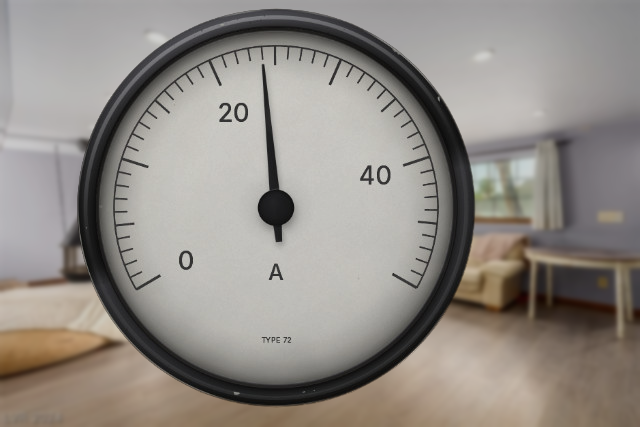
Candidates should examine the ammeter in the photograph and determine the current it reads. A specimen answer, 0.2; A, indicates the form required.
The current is 24; A
